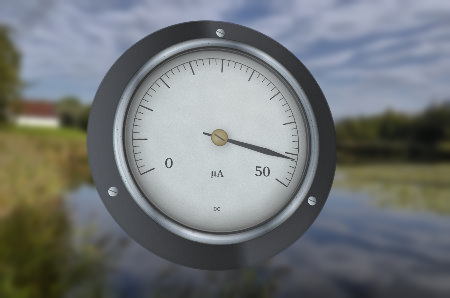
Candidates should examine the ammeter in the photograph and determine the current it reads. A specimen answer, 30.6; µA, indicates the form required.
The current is 46; µA
